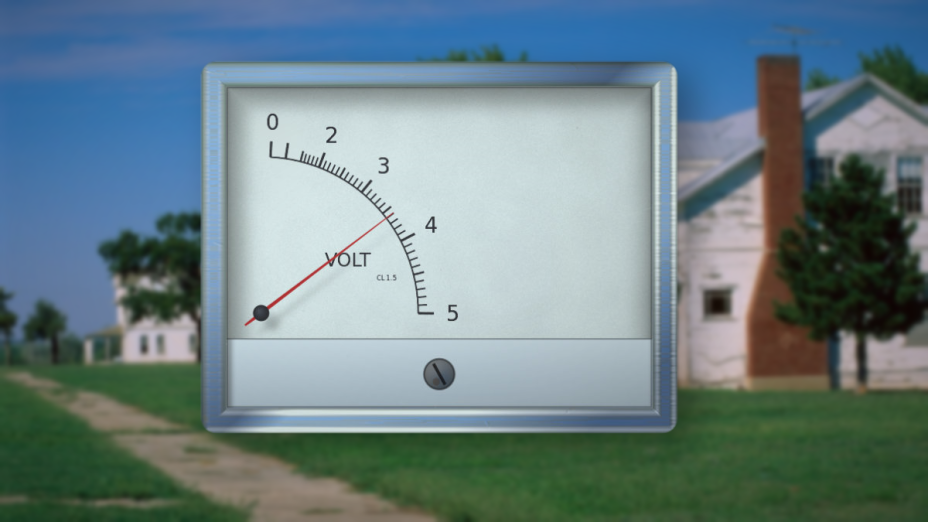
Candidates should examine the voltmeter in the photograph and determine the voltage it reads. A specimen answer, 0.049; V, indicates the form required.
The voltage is 3.6; V
